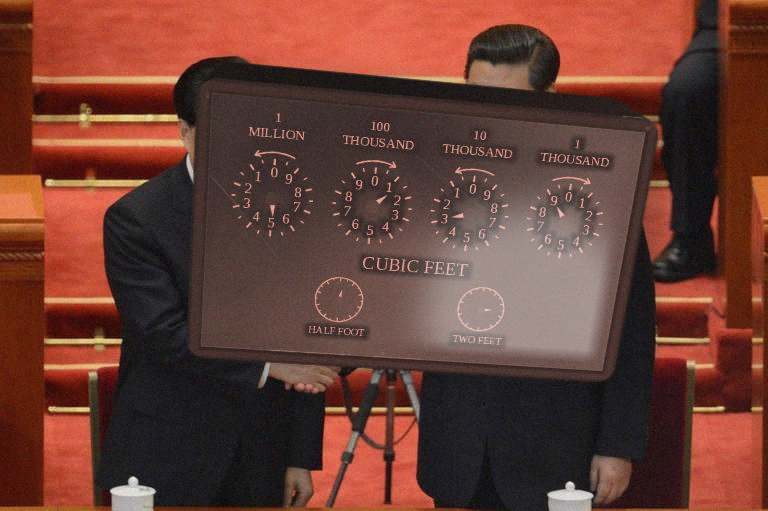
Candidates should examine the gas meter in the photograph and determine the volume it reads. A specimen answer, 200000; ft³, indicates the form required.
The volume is 512900; ft³
